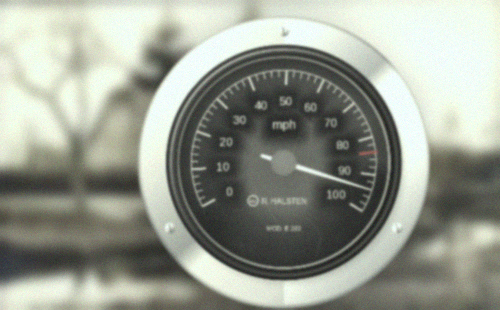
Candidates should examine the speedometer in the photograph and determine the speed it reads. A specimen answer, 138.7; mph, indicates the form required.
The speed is 94; mph
